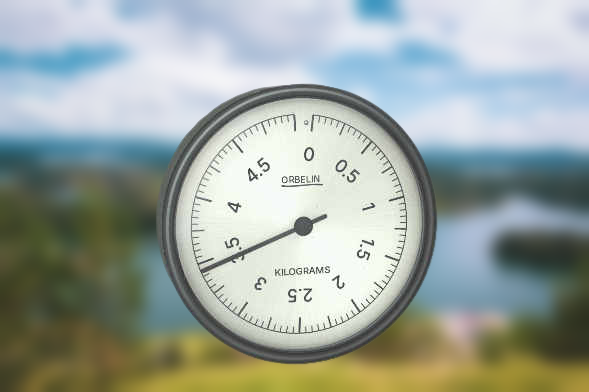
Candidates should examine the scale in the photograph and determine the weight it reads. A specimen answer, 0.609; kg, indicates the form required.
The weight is 3.45; kg
